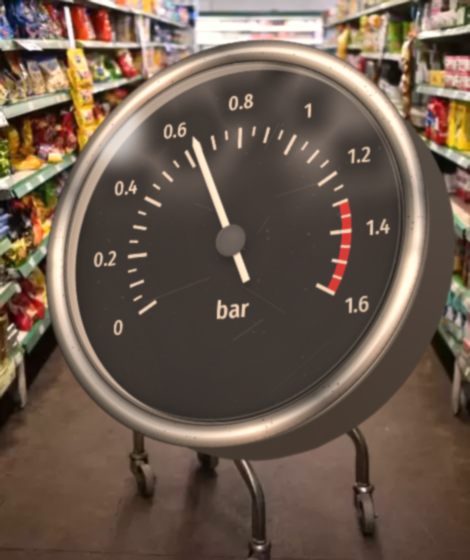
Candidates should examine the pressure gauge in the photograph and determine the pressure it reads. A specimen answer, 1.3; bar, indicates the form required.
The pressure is 0.65; bar
